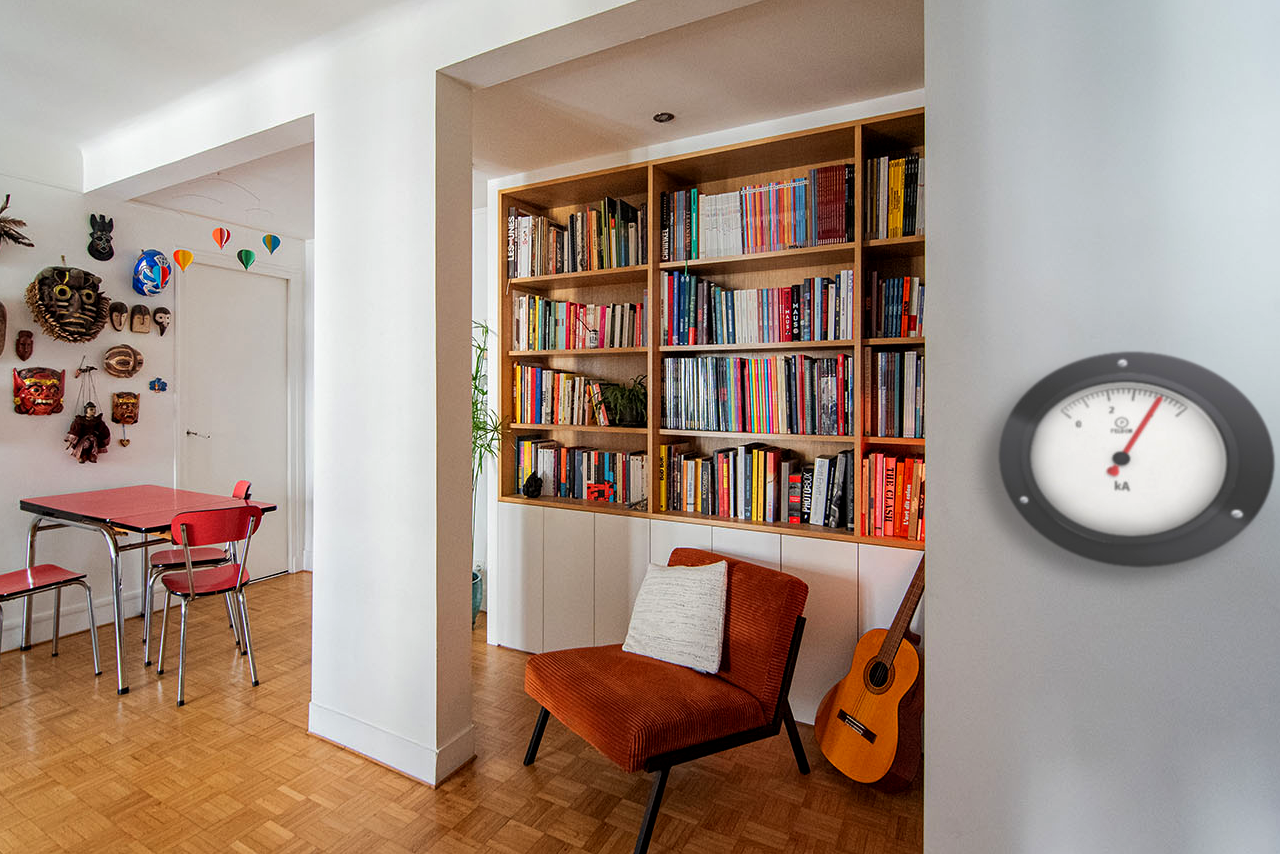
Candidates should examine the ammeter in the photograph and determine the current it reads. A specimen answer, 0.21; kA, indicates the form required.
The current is 4; kA
